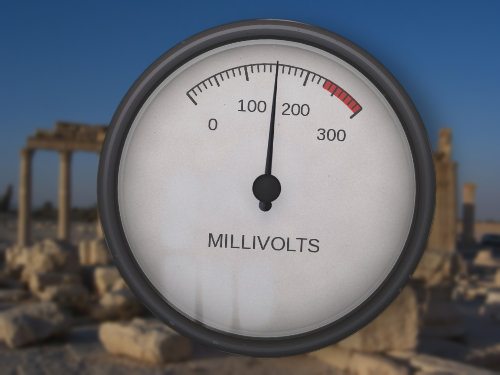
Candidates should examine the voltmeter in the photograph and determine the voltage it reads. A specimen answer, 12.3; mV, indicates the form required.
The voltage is 150; mV
